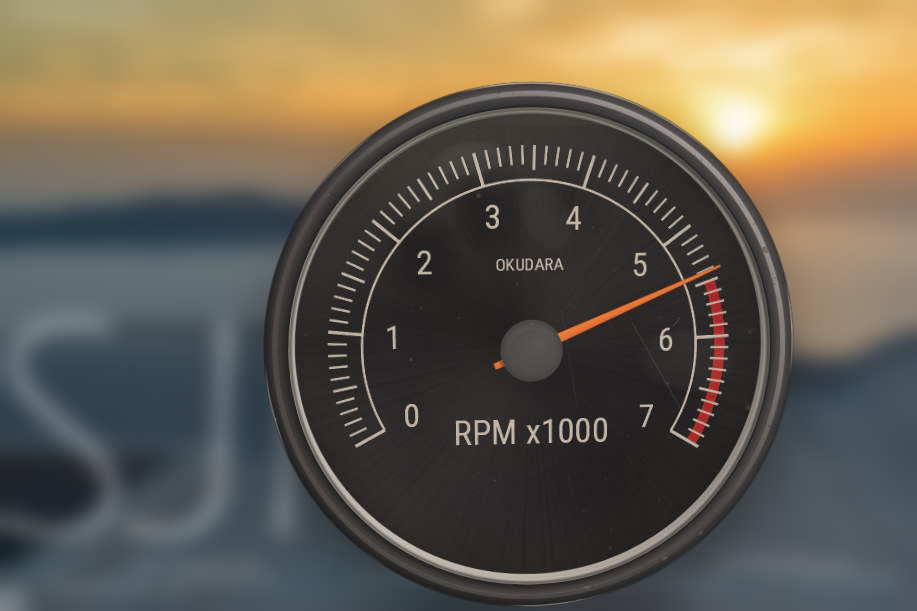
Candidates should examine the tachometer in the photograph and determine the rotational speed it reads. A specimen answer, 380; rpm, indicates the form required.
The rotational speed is 5400; rpm
